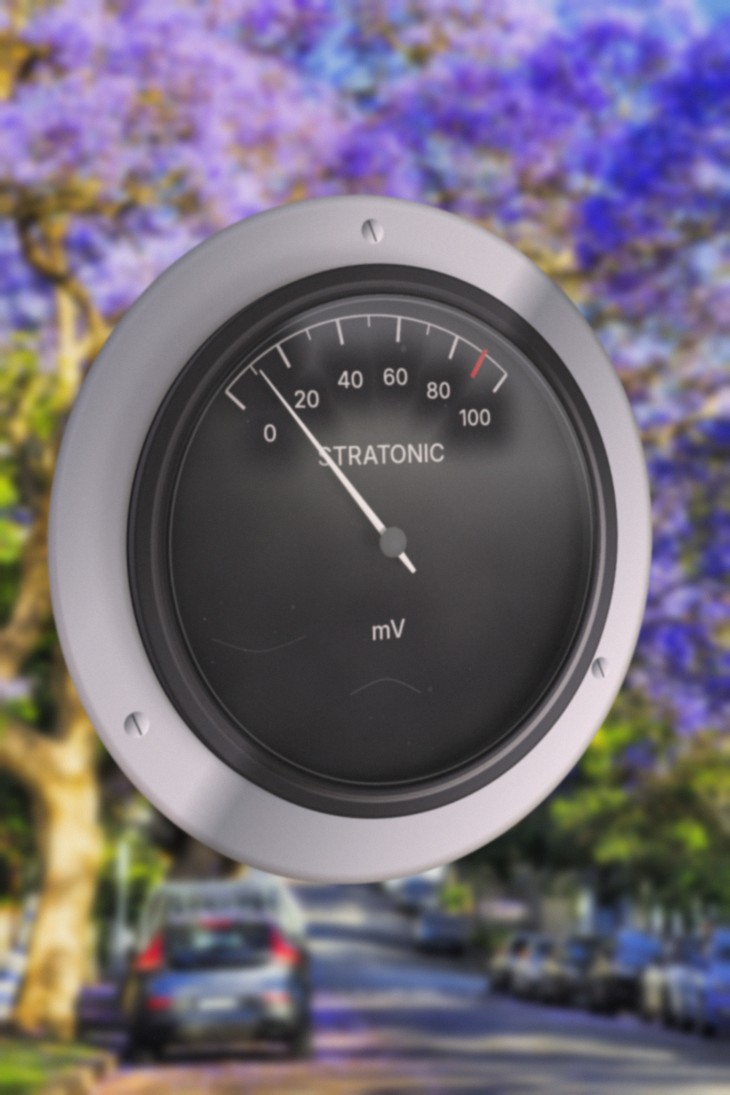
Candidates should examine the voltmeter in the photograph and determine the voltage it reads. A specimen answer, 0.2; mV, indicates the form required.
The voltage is 10; mV
